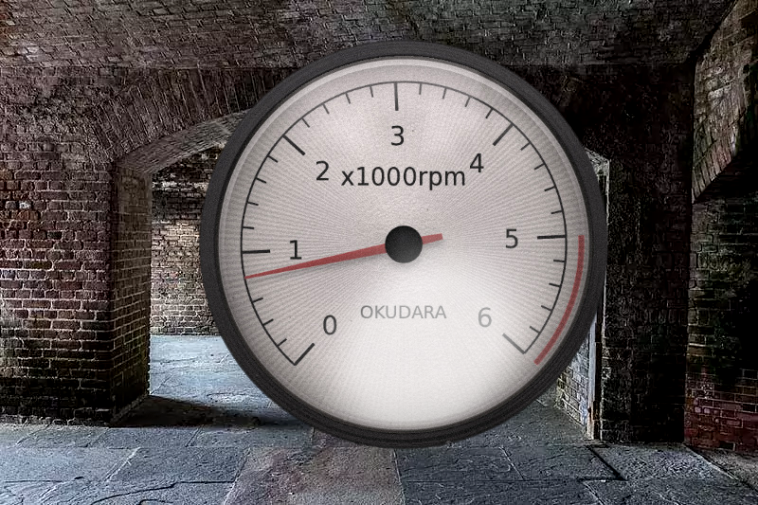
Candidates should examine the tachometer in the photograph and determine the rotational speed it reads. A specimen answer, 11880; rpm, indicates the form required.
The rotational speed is 800; rpm
